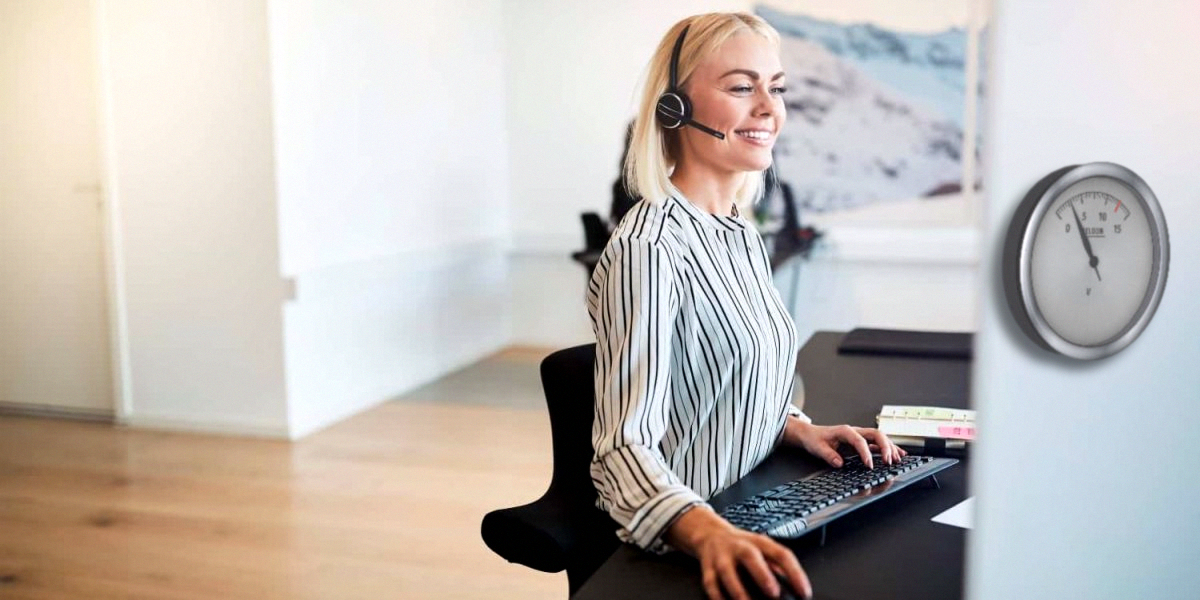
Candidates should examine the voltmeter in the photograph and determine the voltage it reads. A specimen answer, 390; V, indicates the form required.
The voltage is 2.5; V
